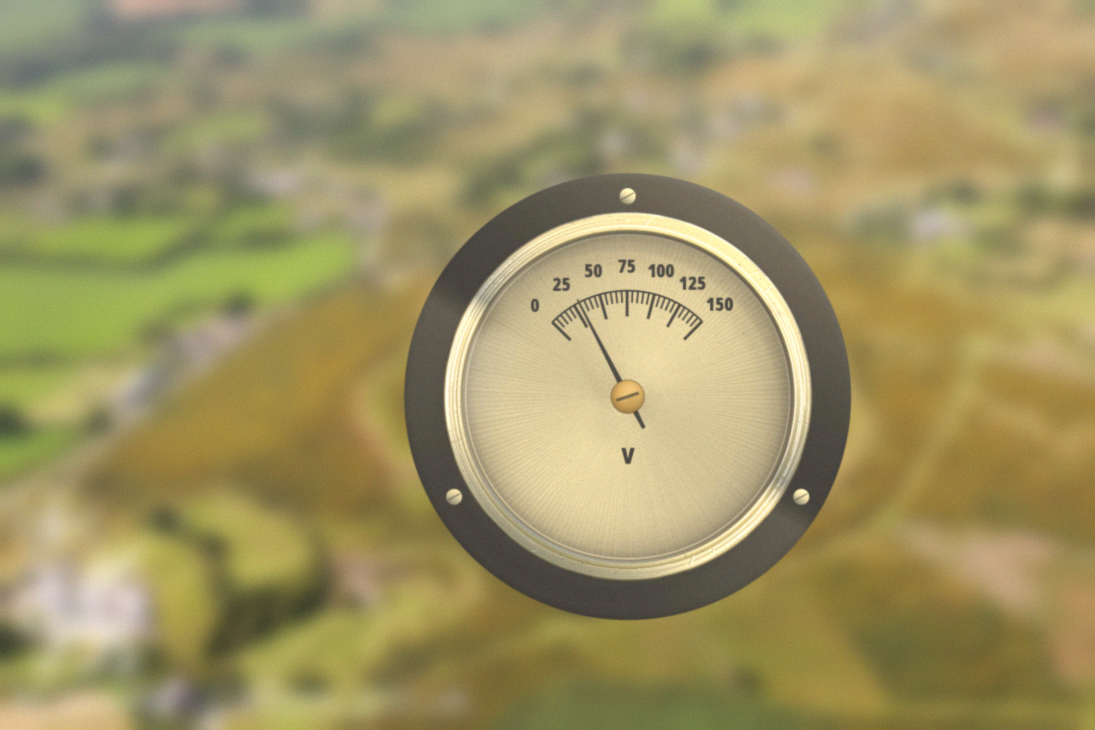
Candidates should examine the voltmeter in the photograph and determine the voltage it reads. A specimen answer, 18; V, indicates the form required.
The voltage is 30; V
